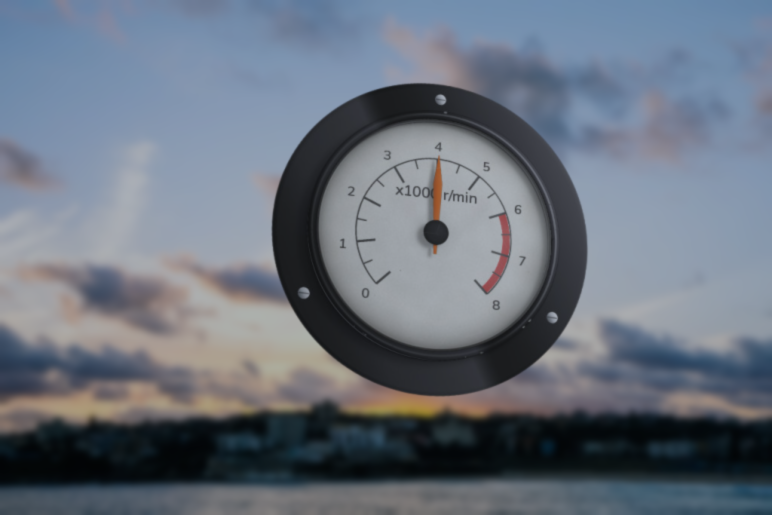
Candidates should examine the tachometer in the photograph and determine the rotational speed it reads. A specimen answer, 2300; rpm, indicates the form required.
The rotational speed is 4000; rpm
